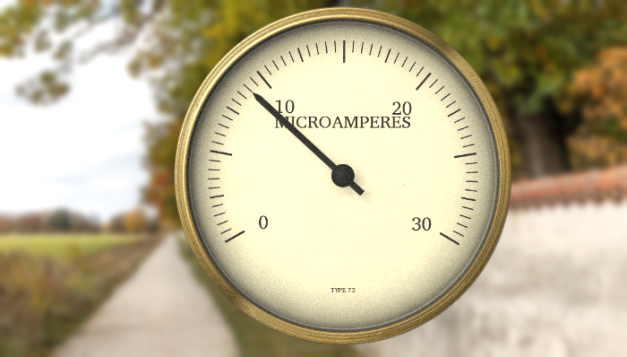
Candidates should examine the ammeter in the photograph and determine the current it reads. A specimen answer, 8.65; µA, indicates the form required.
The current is 9; µA
